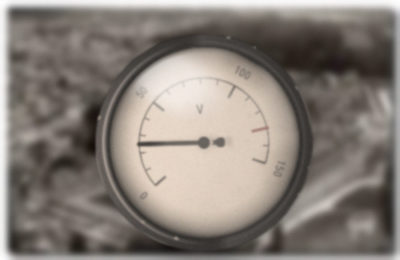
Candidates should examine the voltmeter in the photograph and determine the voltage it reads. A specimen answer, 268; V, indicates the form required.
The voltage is 25; V
